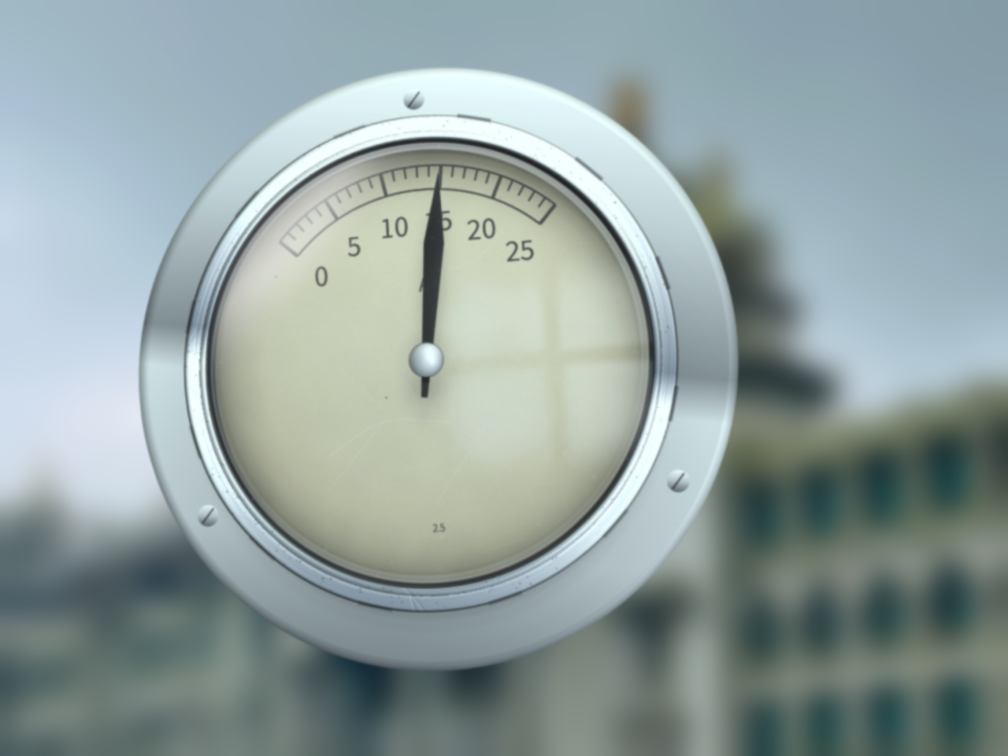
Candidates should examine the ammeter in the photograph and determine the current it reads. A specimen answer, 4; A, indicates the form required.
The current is 15; A
